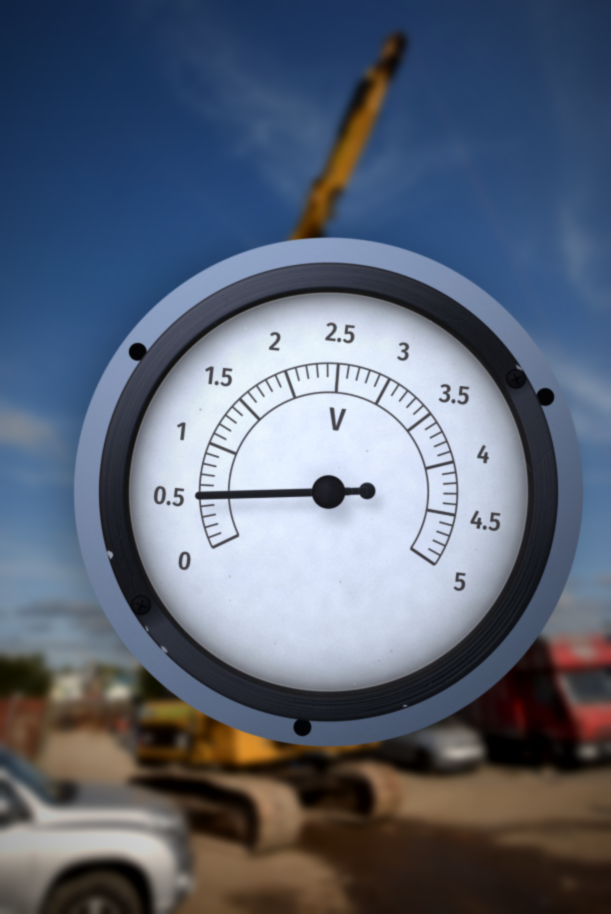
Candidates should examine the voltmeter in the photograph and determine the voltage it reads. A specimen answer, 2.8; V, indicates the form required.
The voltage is 0.5; V
